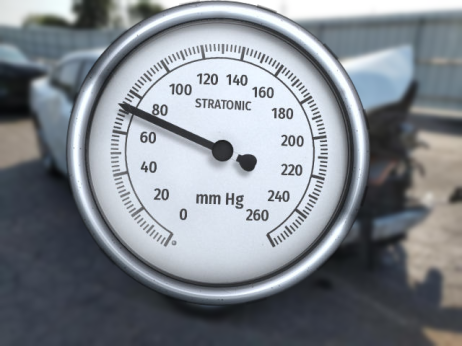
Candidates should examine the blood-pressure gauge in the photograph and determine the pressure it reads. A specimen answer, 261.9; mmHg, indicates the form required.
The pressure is 72; mmHg
